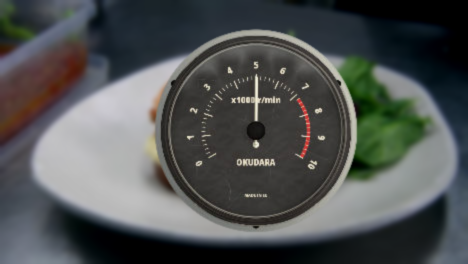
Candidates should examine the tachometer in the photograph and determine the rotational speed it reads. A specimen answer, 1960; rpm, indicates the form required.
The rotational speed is 5000; rpm
